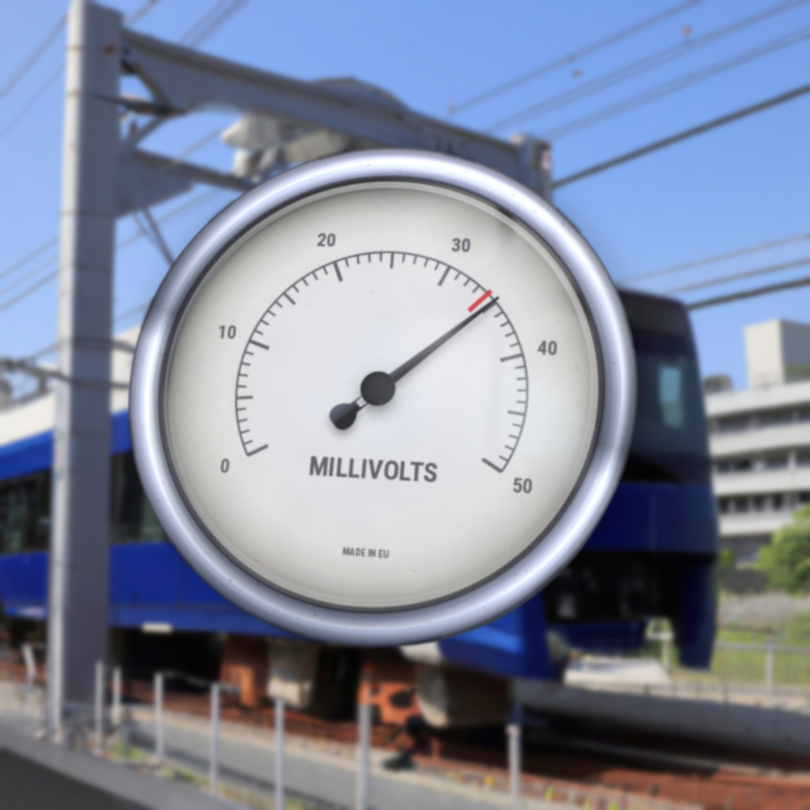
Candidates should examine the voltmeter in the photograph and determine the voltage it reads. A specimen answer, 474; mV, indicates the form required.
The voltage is 35; mV
